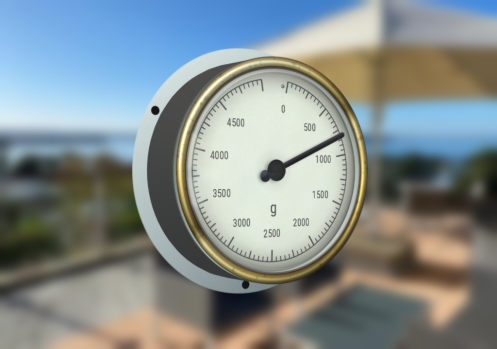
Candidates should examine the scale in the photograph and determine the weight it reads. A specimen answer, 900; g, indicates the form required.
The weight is 800; g
